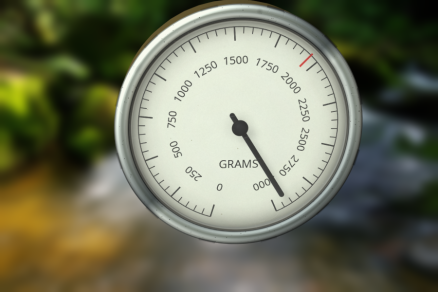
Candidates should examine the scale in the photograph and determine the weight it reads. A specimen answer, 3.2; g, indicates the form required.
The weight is 2925; g
